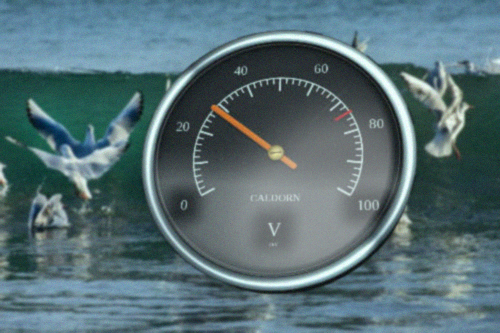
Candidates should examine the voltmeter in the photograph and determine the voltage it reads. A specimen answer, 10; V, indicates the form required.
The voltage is 28; V
